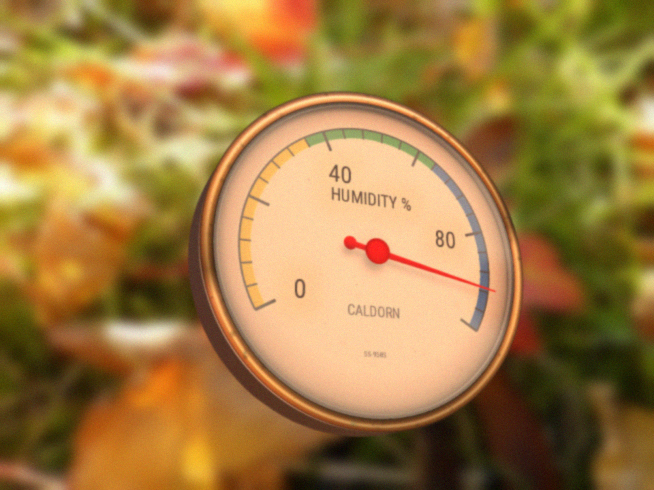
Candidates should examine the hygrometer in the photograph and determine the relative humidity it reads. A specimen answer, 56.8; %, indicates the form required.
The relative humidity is 92; %
